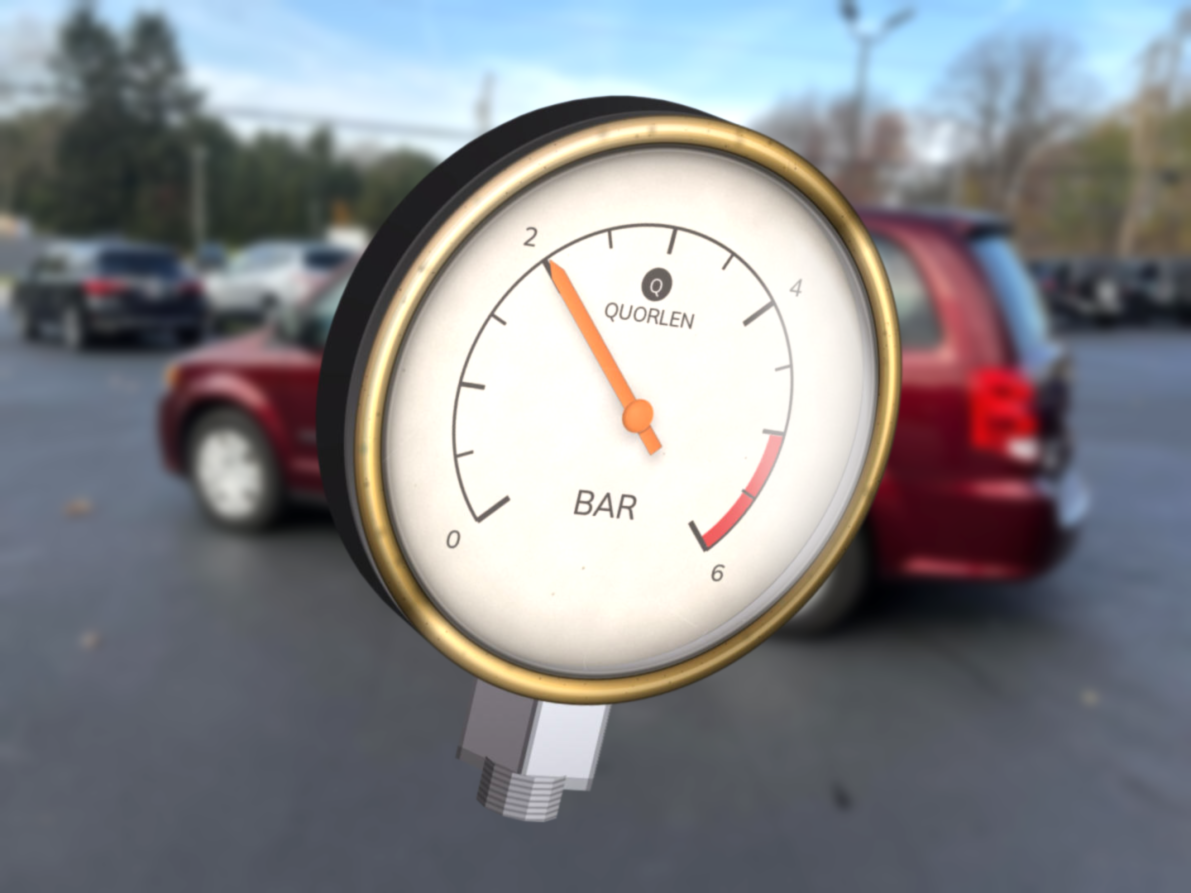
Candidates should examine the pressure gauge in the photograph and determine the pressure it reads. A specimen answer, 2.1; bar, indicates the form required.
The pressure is 2; bar
